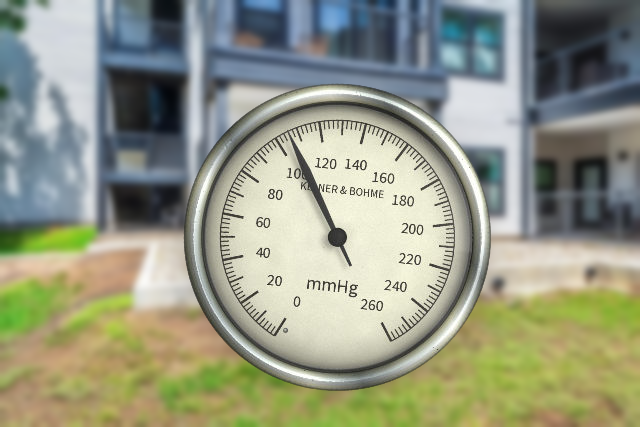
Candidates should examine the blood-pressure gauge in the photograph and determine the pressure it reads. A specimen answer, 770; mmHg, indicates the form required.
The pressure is 106; mmHg
